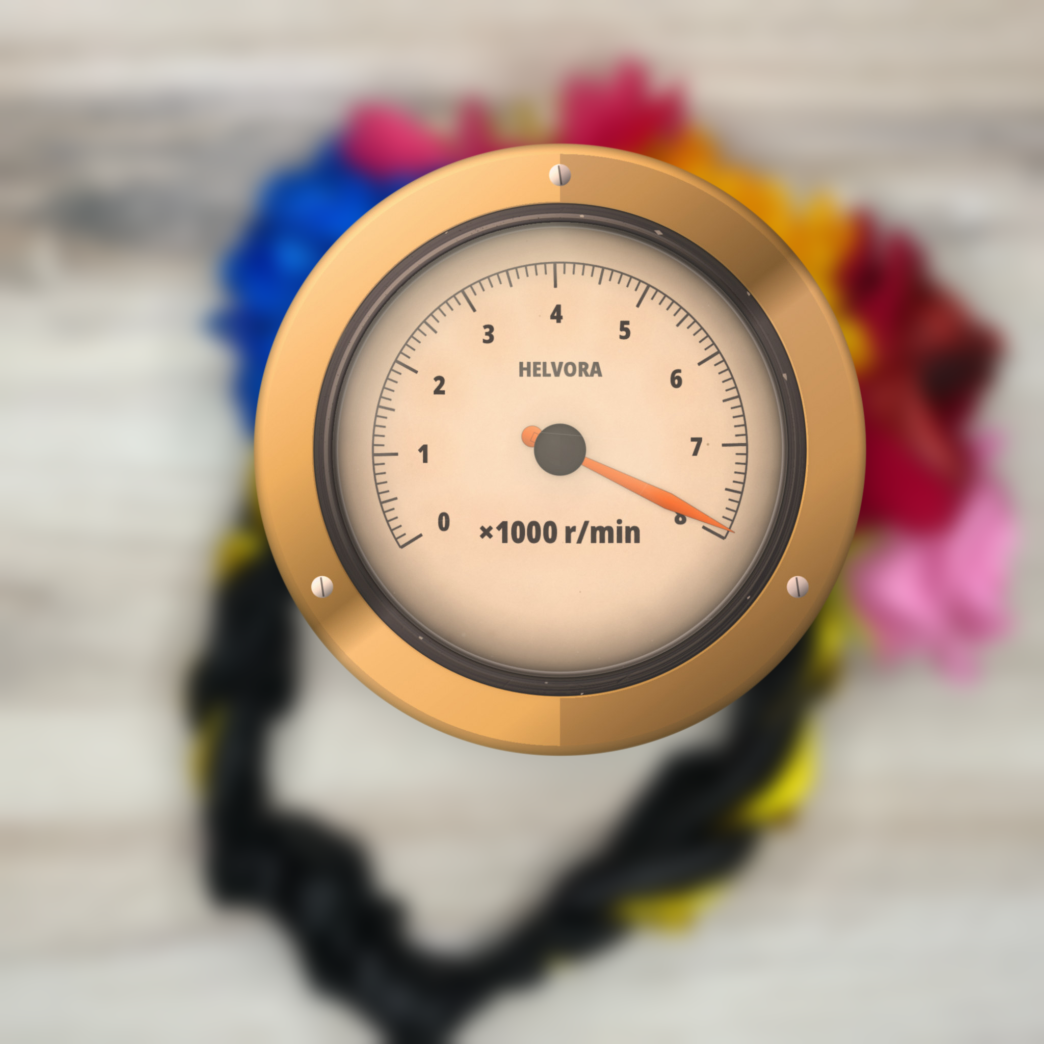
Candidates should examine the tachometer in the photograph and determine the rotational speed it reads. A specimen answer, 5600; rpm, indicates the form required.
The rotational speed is 7900; rpm
